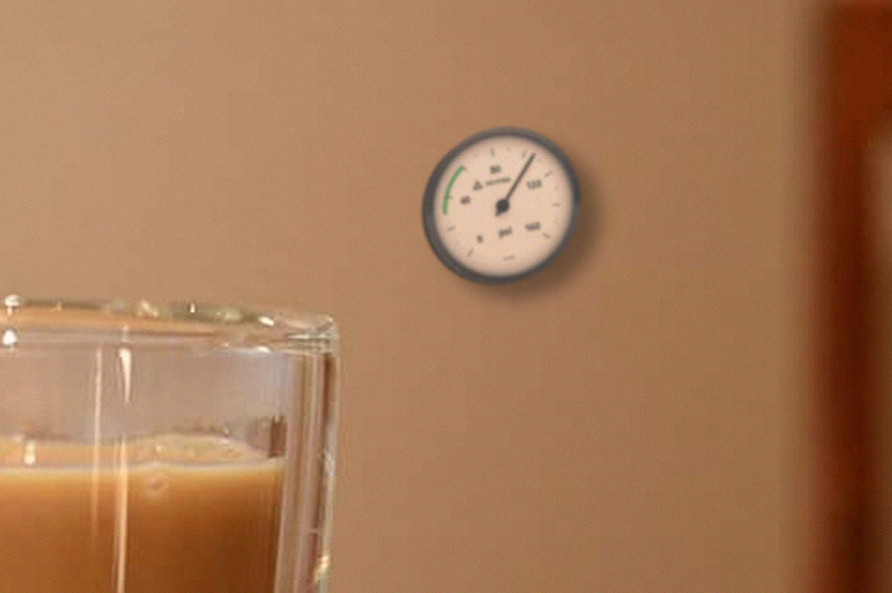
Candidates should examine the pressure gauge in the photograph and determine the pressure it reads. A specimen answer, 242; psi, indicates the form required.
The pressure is 105; psi
